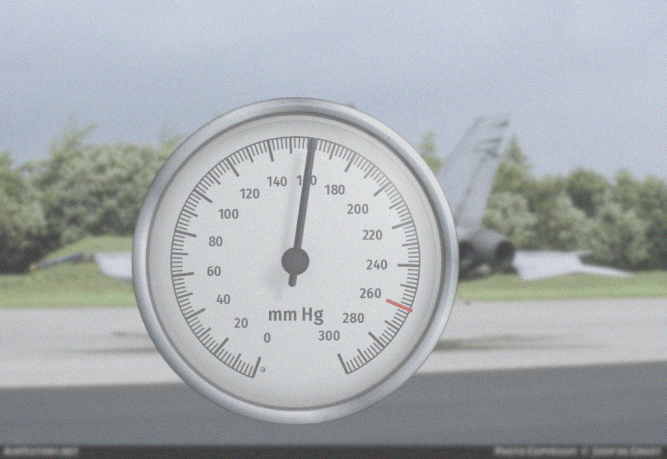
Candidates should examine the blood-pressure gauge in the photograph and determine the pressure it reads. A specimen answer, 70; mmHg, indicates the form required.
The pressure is 160; mmHg
